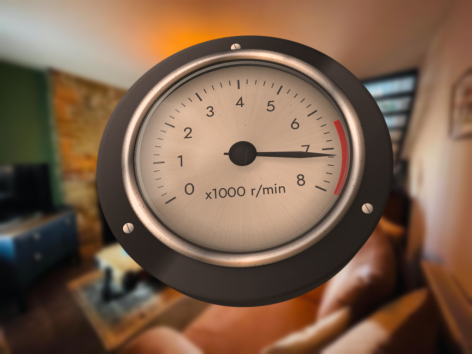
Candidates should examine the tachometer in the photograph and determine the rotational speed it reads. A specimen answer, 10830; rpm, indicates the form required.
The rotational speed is 7200; rpm
